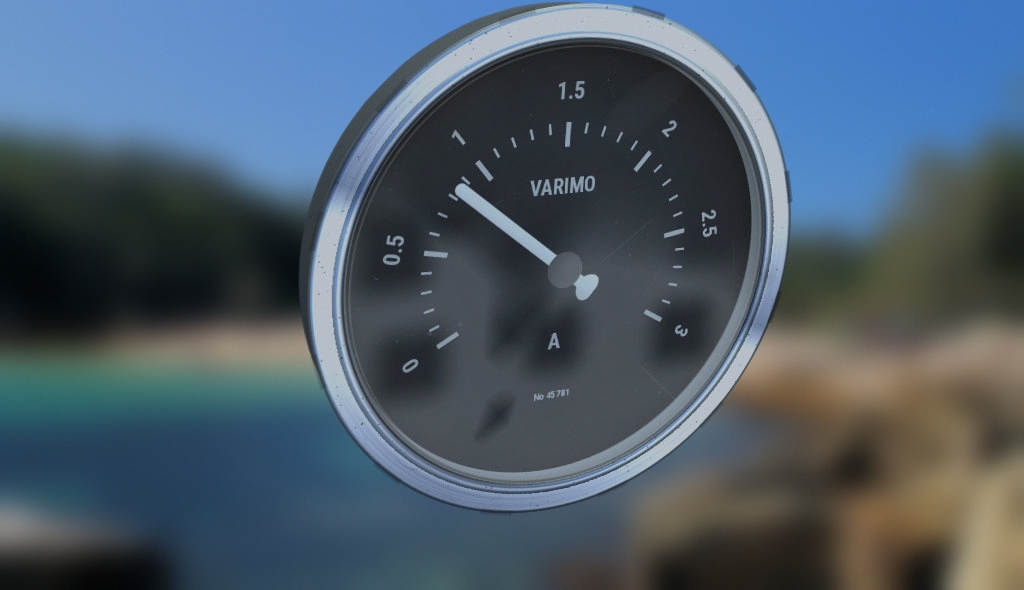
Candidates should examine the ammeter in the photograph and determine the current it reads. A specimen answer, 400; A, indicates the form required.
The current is 0.85; A
